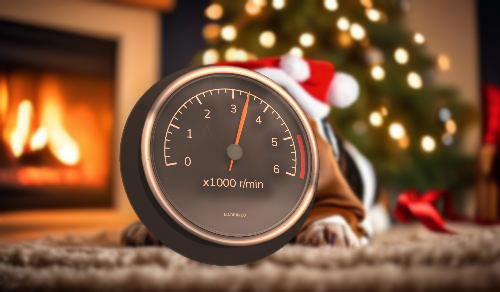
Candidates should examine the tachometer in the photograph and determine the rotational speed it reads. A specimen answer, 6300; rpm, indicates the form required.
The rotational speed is 3400; rpm
